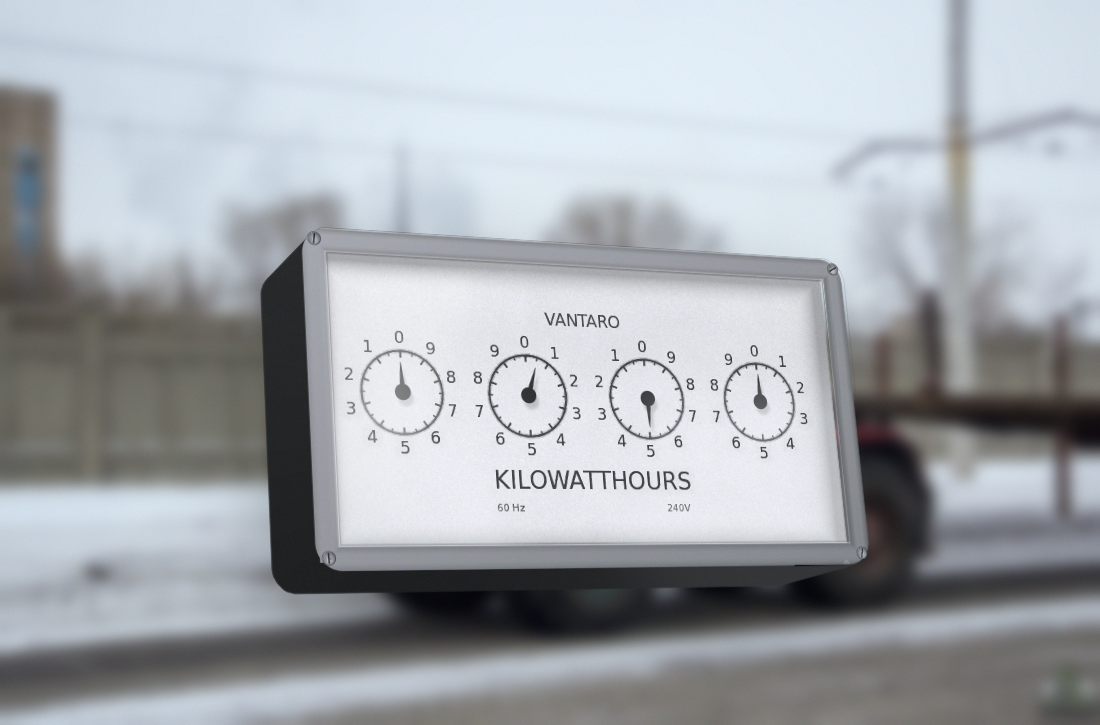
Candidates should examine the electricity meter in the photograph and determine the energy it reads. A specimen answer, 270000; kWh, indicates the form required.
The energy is 50; kWh
